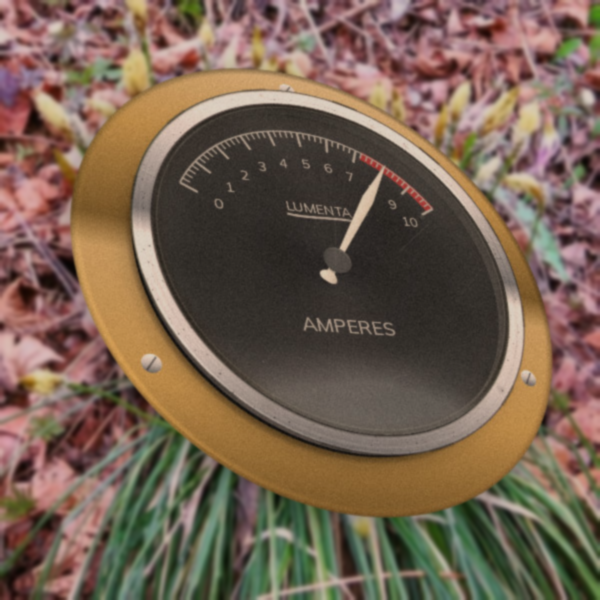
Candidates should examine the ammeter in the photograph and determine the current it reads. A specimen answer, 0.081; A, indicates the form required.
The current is 8; A
